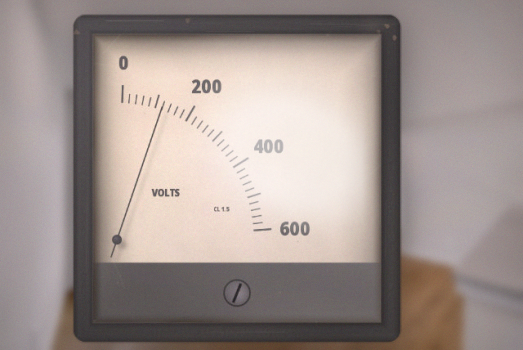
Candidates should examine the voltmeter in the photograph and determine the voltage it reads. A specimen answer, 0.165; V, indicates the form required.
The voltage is 120; V
